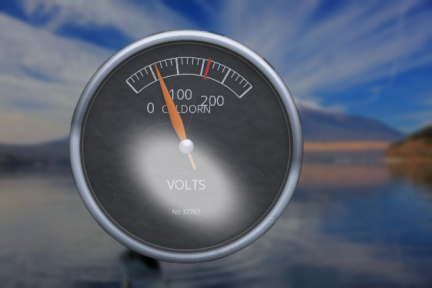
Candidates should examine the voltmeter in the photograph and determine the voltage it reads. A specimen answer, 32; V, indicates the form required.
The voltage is 60; V
